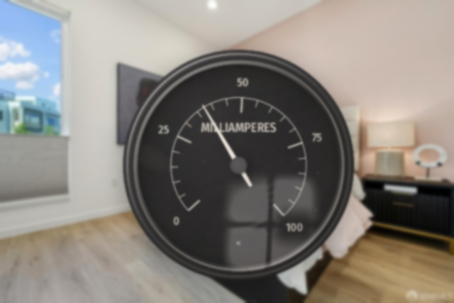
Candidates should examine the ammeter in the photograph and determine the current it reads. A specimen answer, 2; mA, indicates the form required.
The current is 37.5; mA
